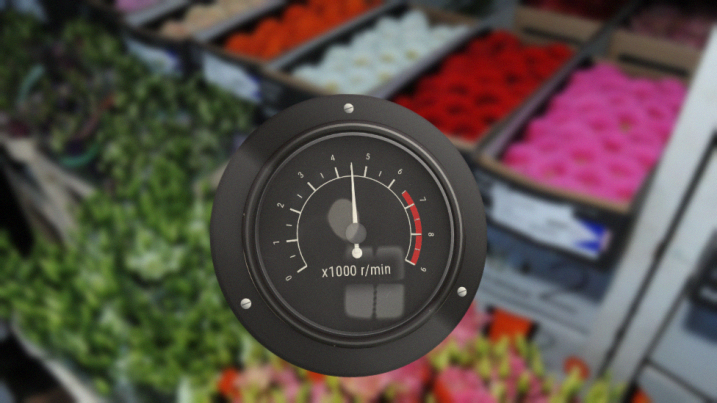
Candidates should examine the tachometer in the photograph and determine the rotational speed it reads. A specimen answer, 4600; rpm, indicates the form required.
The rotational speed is 4500; rpm
